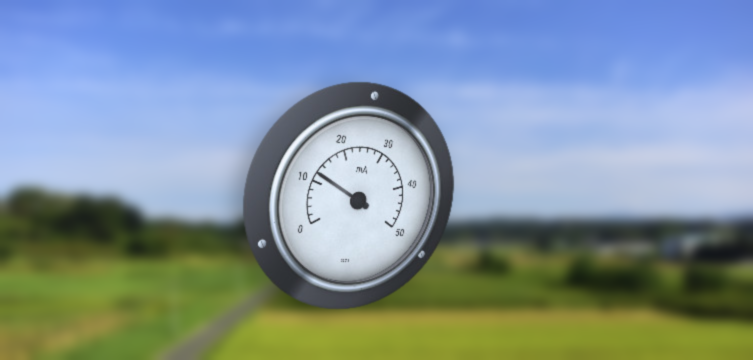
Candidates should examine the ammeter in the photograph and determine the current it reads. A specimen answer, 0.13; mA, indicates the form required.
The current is 12; mA
